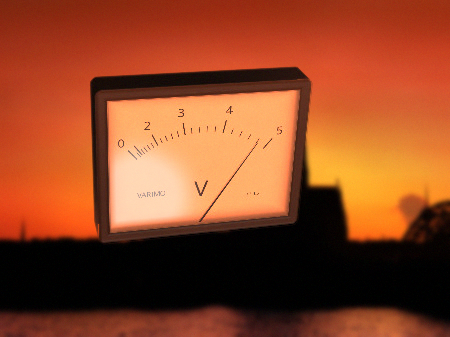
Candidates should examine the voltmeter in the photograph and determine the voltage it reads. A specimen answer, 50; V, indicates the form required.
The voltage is 4.8; V
